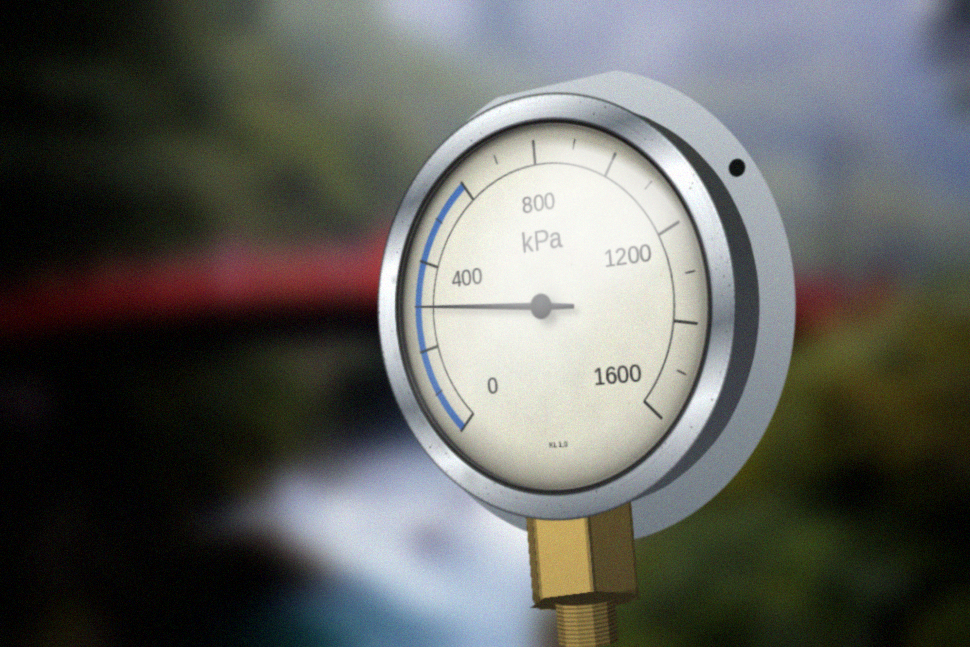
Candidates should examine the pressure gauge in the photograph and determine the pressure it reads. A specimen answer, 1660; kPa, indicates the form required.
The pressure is 300; kPa
